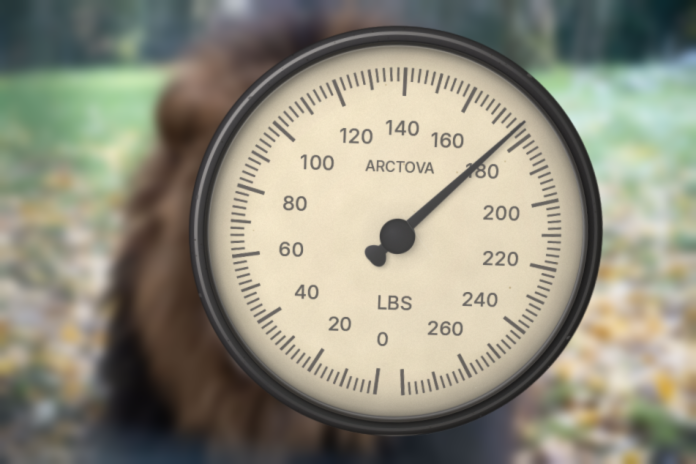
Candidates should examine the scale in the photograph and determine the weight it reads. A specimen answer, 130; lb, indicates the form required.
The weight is 176; lb
